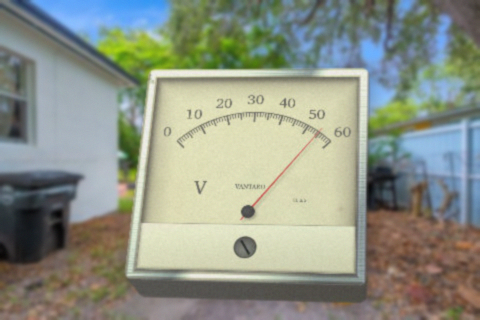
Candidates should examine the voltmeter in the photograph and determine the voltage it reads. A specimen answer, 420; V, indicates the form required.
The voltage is 55; V
